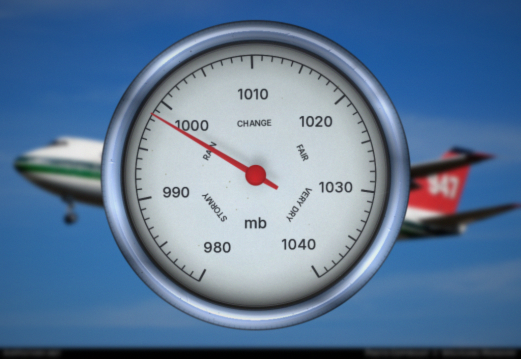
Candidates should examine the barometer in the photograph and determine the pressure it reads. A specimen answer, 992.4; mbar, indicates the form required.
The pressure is 998.5; mbar
